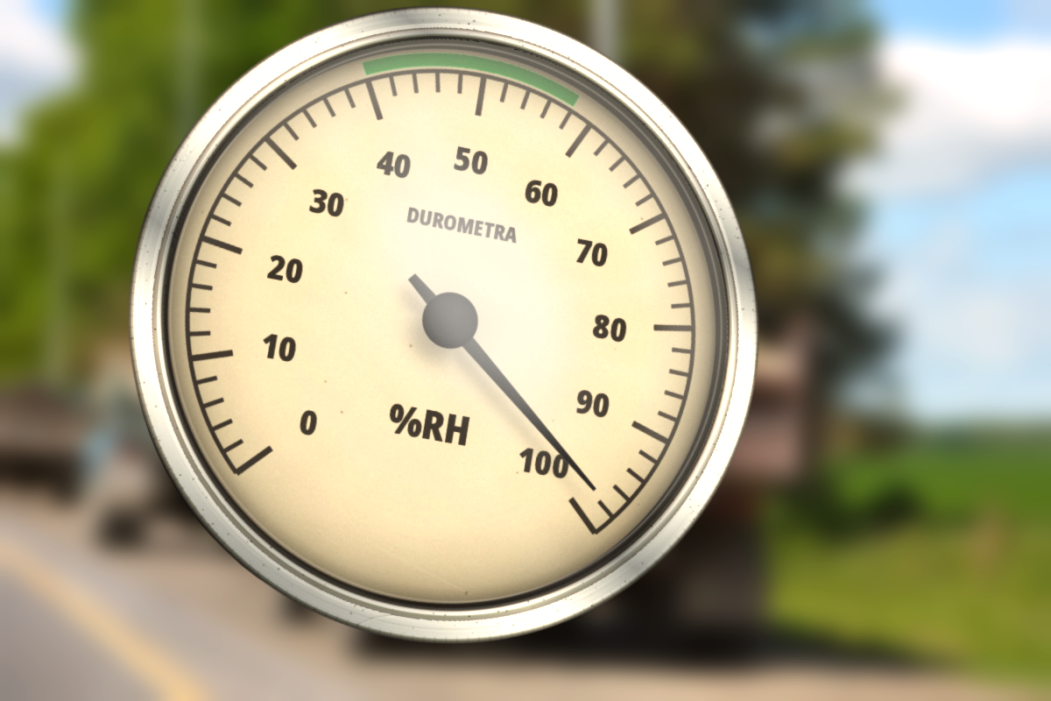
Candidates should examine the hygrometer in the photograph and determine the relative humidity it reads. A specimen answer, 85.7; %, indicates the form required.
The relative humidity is 98; %
